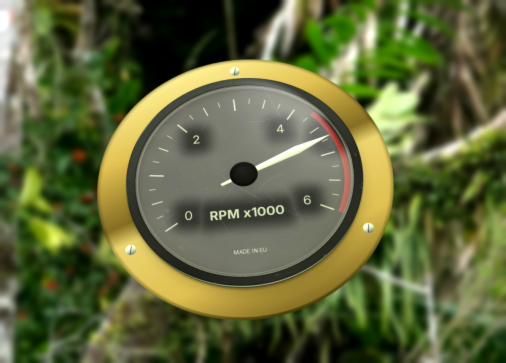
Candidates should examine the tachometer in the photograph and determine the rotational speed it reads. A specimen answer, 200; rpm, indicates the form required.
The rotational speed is 4750; rpm
